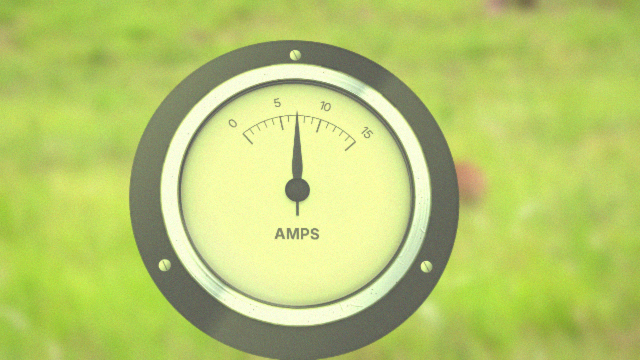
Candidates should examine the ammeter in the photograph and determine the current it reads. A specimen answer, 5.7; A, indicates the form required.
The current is 7; A
